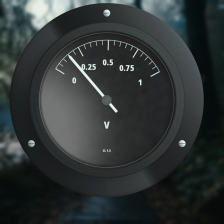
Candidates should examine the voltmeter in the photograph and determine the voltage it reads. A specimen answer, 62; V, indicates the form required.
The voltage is 0.15; V
